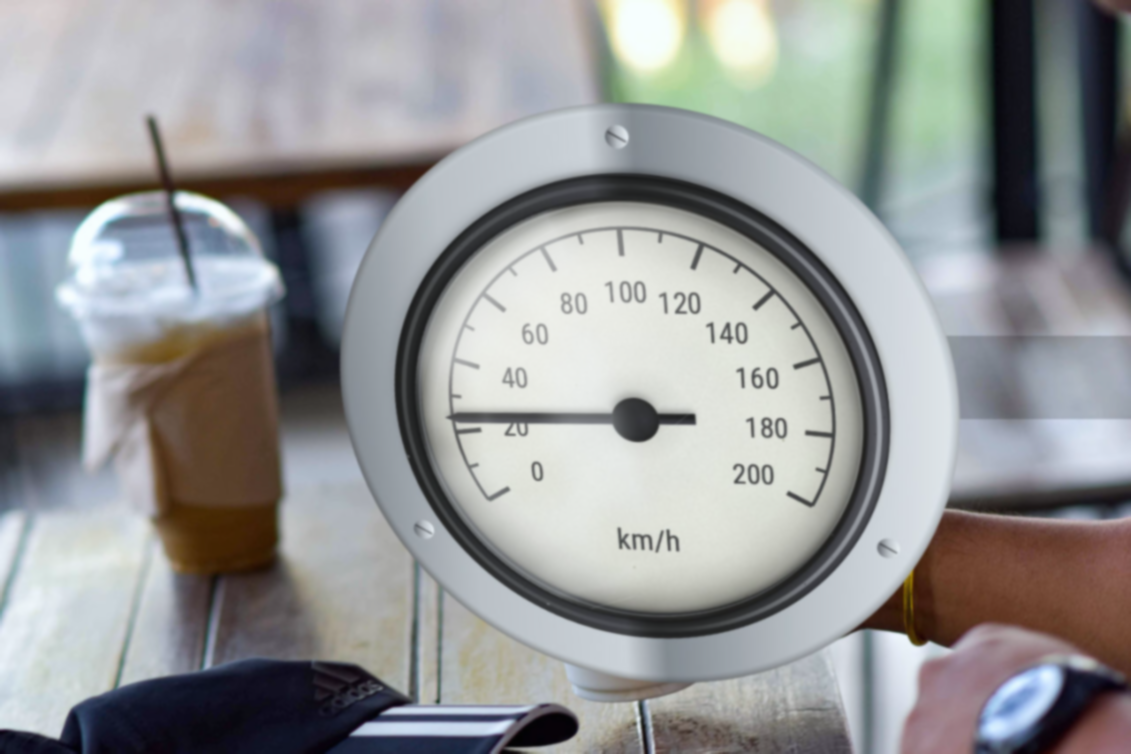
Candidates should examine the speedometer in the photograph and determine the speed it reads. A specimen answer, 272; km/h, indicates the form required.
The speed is 25; km/h
